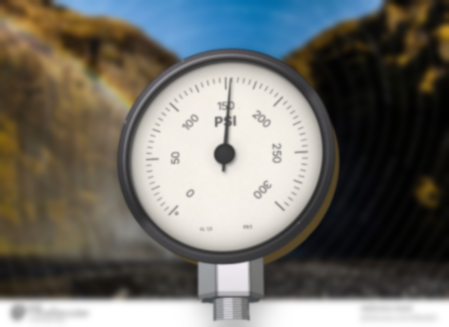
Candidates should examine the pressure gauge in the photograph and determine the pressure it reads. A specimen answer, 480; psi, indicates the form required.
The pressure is 155; psi
